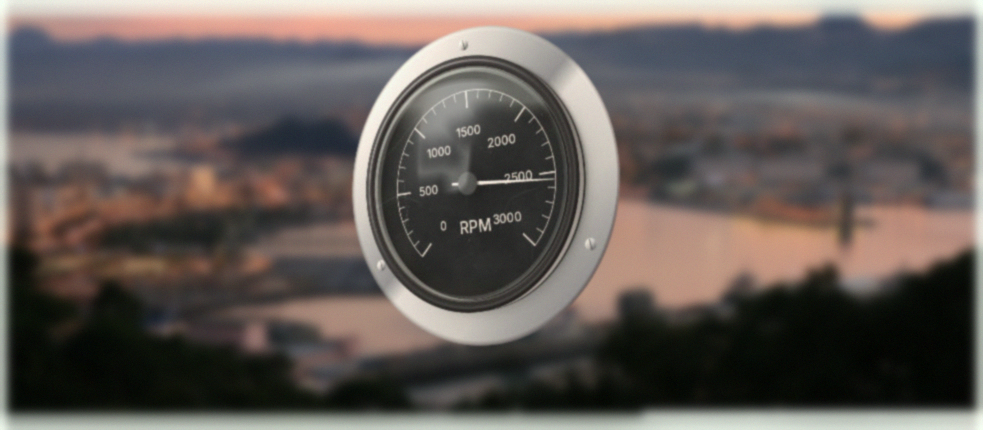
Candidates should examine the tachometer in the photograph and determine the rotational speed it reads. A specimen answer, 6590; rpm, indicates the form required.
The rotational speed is 2550; rpm
